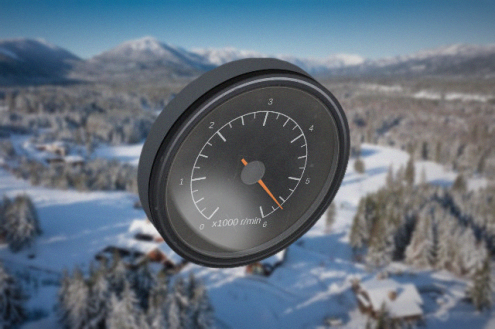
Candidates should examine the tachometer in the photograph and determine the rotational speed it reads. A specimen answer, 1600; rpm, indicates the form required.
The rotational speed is 5625; rpm
